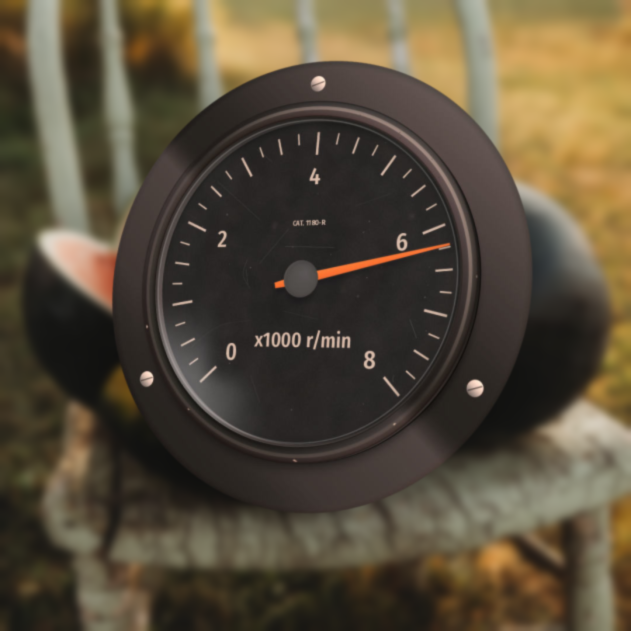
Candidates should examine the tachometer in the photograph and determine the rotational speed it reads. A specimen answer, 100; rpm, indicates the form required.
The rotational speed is 6250; rpm
